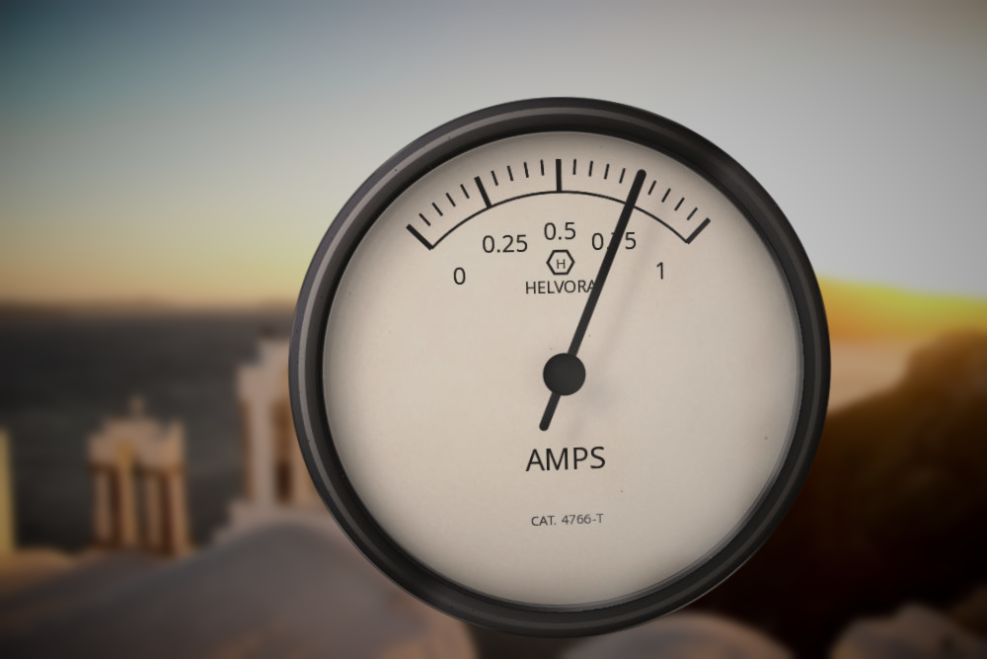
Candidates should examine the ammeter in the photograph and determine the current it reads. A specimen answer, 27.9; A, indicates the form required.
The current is 0.75; A
